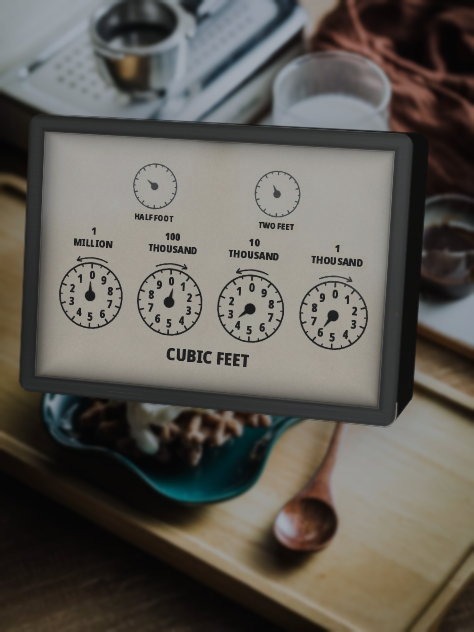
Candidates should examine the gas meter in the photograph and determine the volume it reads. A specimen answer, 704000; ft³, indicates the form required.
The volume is 3600; ft³
